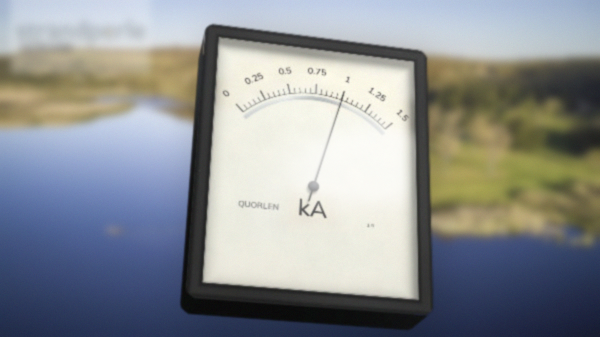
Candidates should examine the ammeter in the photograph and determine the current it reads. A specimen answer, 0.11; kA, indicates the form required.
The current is 1; kA
